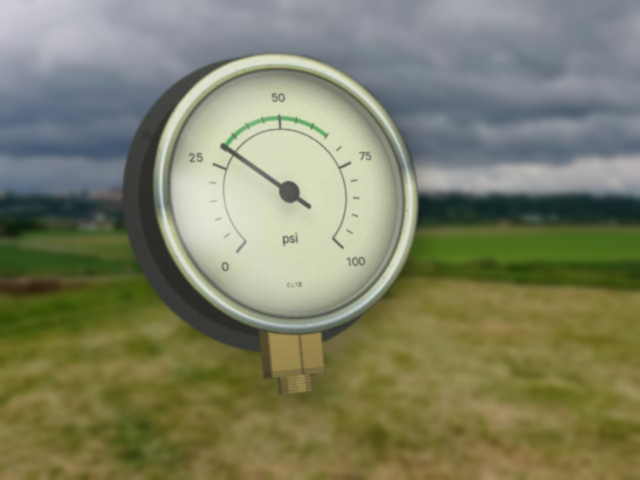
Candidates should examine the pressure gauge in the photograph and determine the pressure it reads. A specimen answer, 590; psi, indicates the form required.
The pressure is 30; psi
